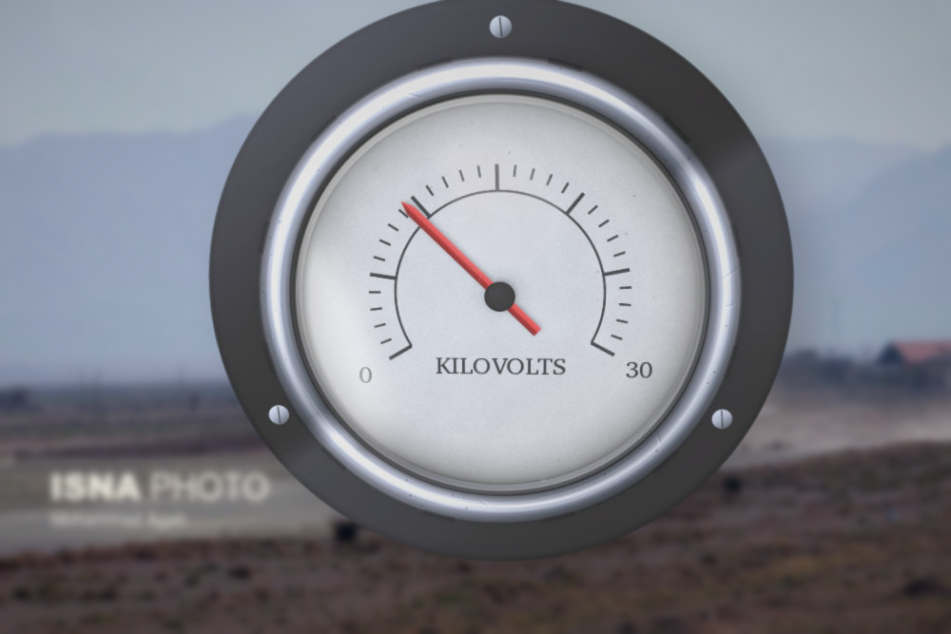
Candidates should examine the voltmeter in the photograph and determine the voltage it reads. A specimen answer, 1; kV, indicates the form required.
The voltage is 9.5; kV
